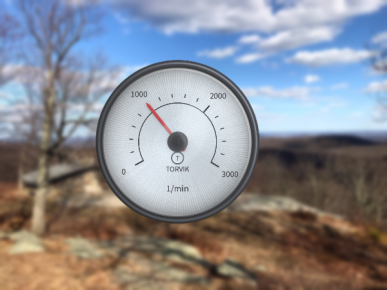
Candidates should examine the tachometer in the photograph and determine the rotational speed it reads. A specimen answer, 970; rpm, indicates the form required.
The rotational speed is 1000; rpm
